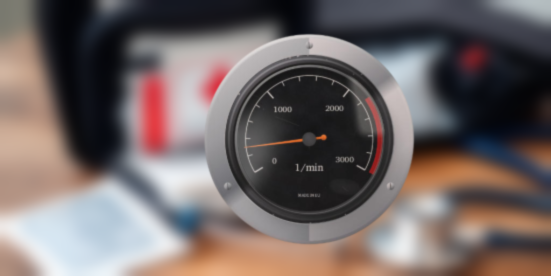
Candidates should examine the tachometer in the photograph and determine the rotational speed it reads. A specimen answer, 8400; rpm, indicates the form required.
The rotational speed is 300; rpm
